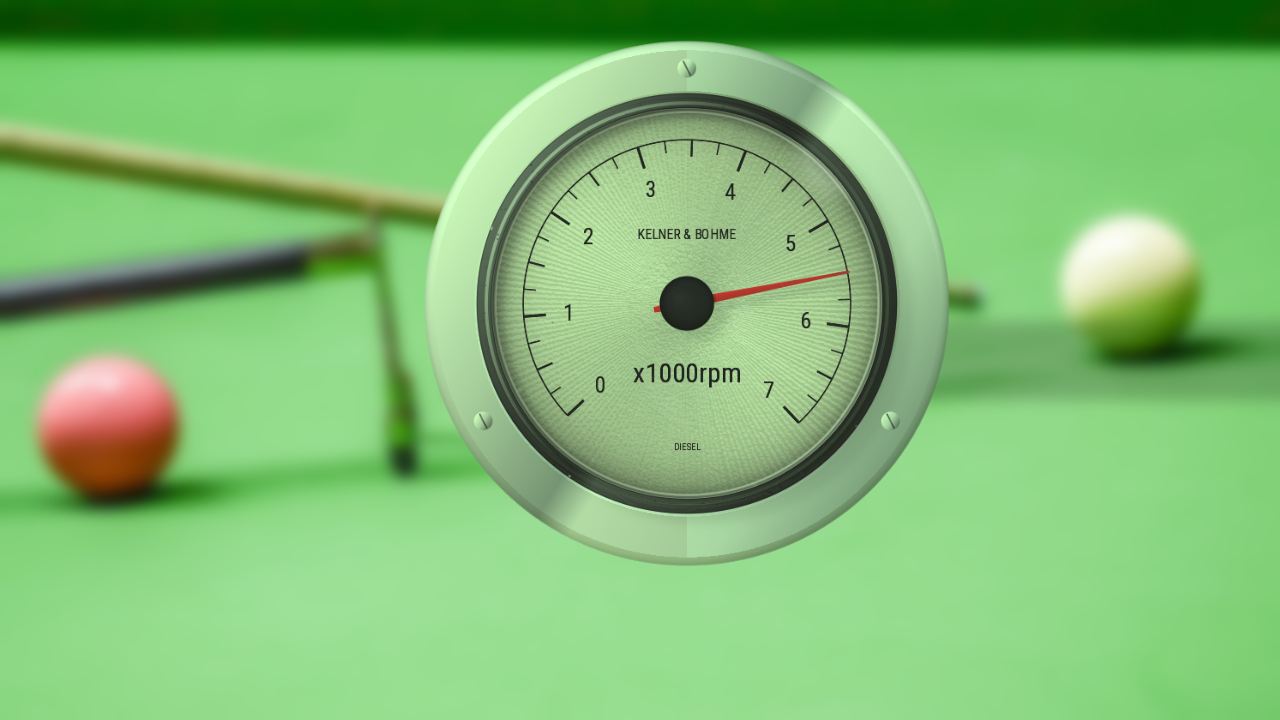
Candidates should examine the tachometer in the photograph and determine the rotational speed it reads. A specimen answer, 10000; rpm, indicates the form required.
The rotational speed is 5500; rpm
